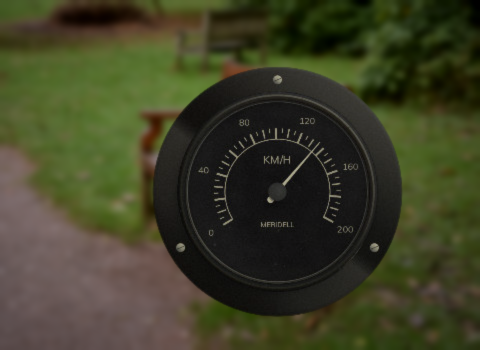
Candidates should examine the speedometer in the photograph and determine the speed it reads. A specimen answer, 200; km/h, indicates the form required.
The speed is 135; km/h
